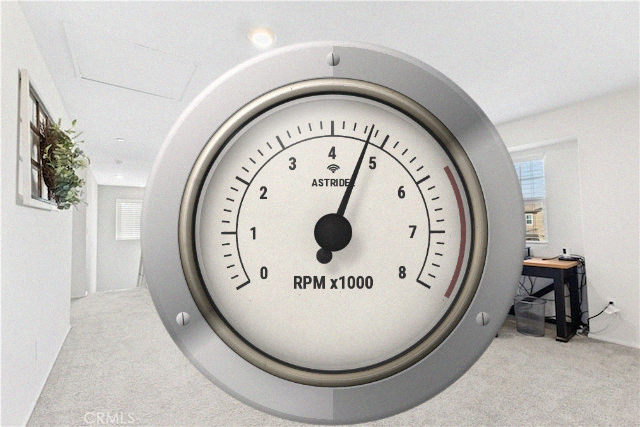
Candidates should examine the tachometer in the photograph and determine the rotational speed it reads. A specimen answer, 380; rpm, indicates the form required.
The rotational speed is 4700; rpm
